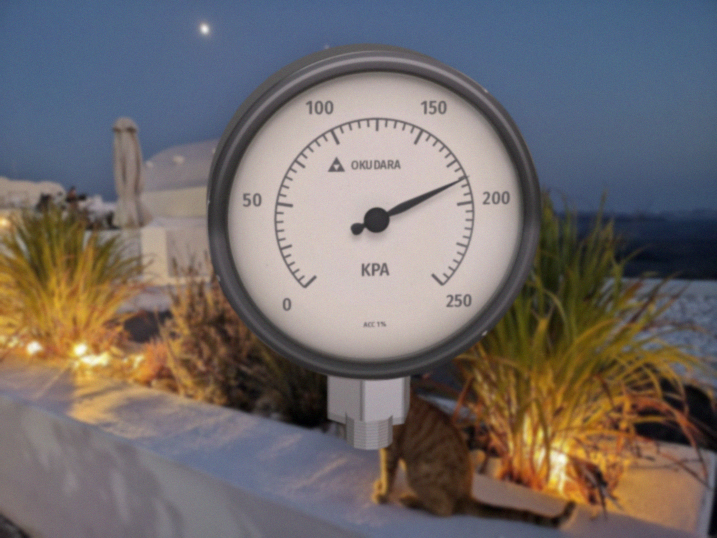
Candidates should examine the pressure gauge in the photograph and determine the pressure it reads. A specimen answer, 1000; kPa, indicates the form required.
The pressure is 185; kPa
